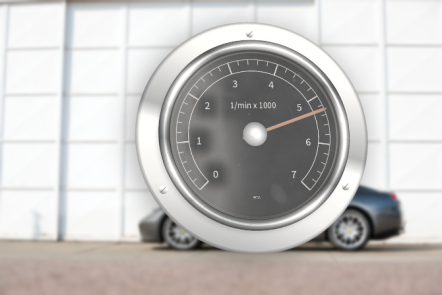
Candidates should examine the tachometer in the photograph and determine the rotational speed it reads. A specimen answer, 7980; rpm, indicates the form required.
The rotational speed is 5300; rpm
